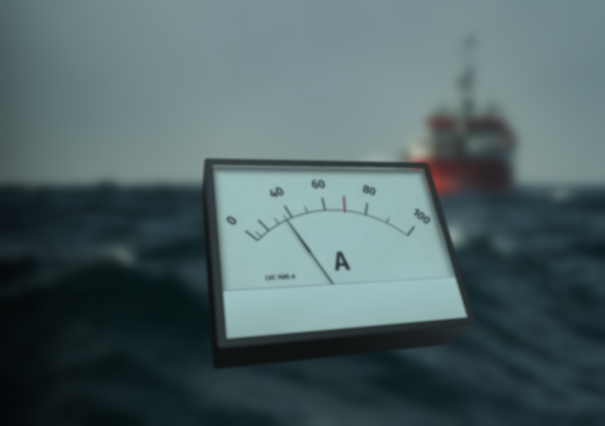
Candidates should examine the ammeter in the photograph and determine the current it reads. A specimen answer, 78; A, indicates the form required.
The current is 35; A
